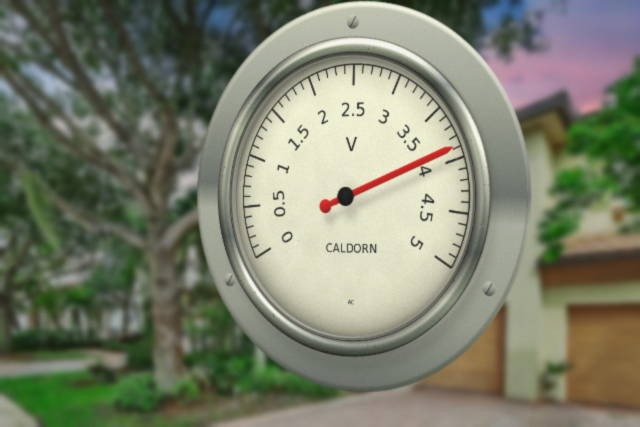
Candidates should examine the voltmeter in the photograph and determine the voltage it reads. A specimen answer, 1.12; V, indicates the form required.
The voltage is 3.9; V
